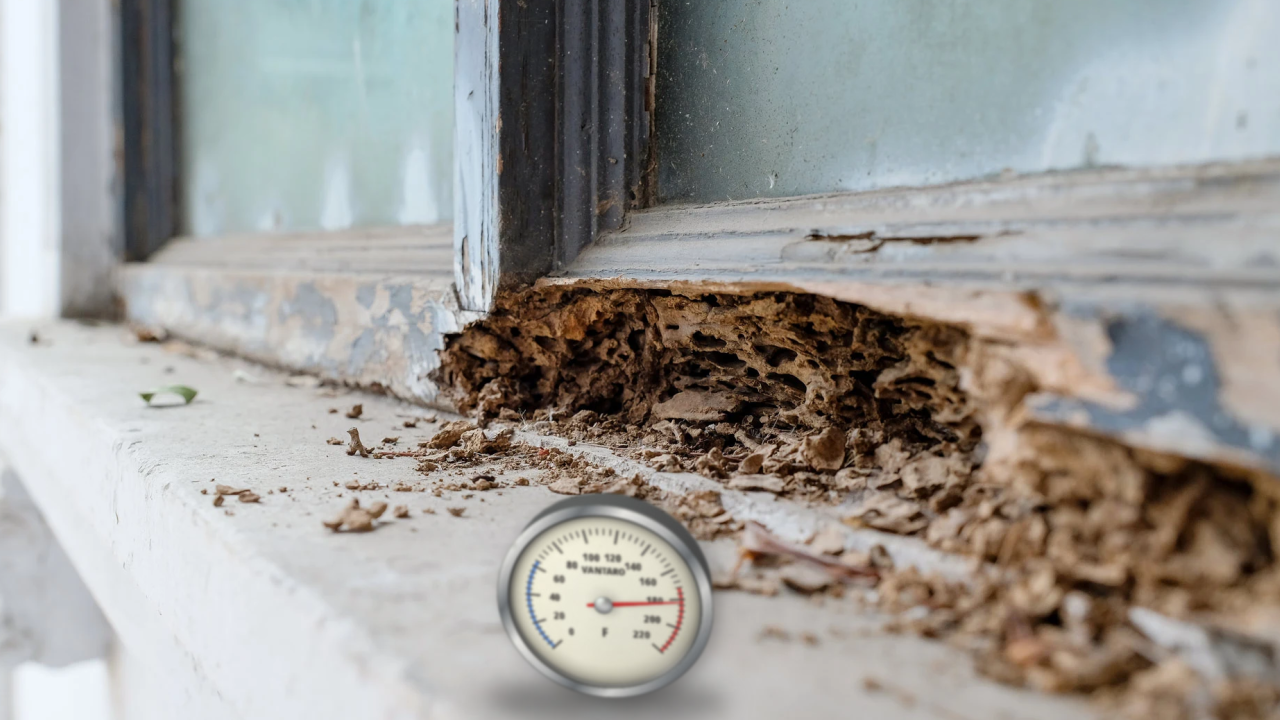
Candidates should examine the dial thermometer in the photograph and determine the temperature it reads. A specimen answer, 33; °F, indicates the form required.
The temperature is 180; °F
